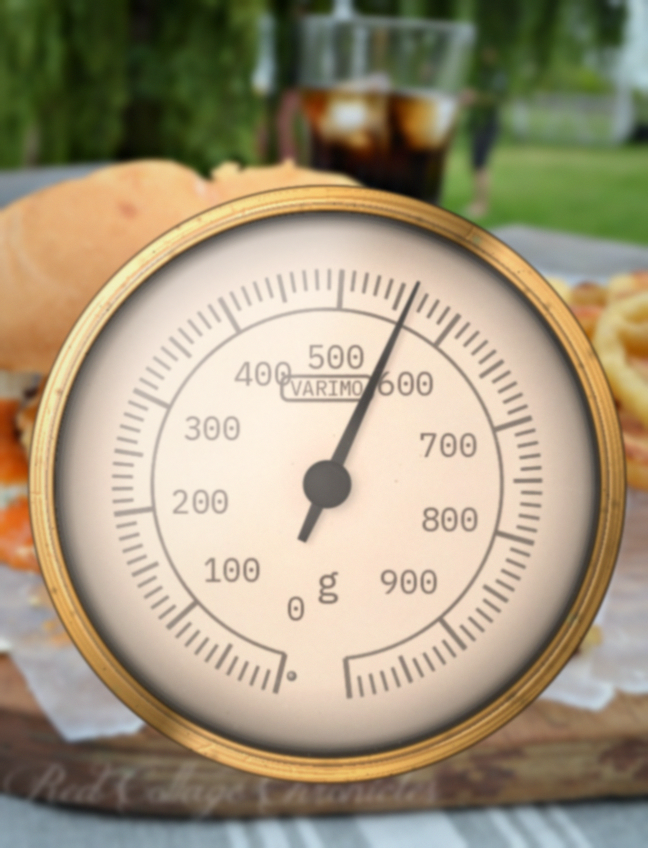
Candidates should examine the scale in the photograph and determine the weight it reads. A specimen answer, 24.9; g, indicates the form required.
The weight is 560; g
